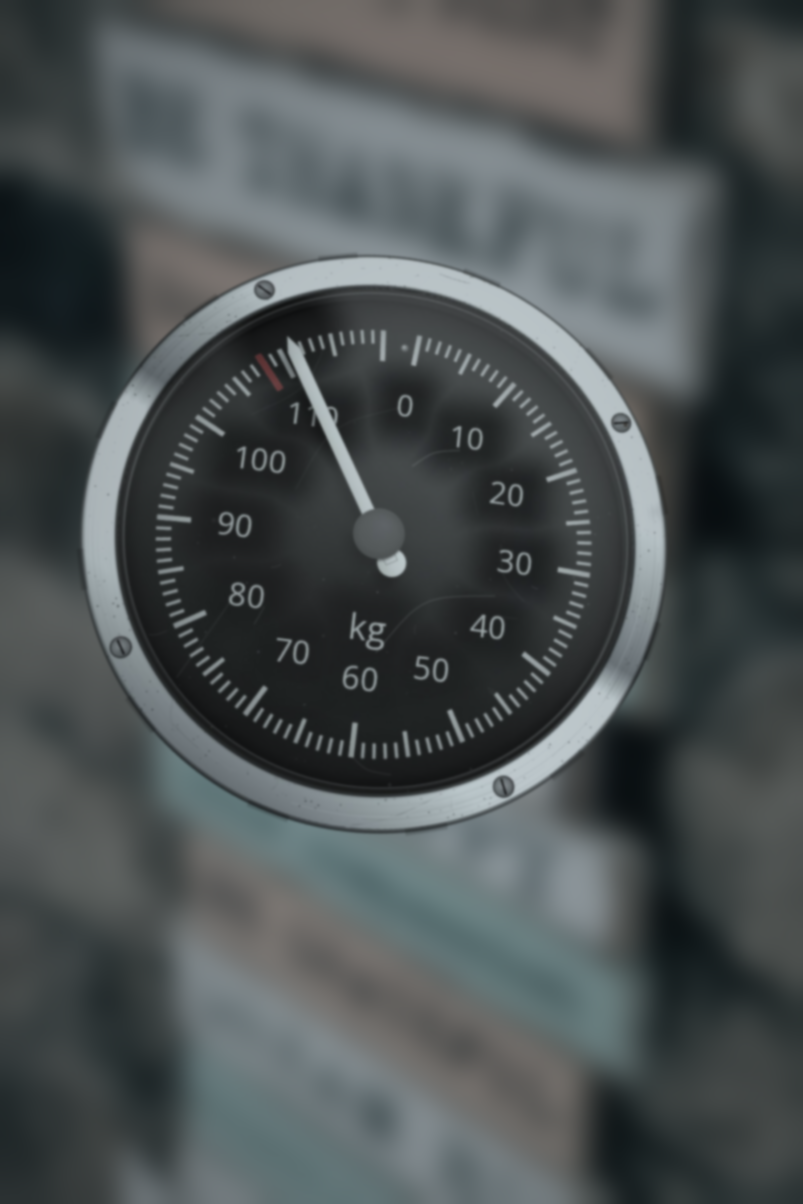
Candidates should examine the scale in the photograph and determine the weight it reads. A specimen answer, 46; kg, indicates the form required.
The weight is 111; kg
